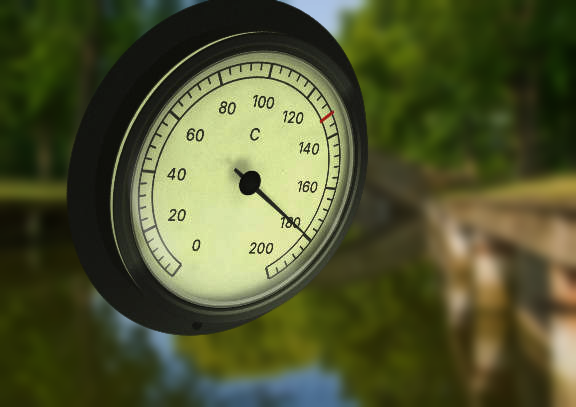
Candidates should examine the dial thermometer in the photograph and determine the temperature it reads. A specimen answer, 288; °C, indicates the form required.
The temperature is 180; °C
